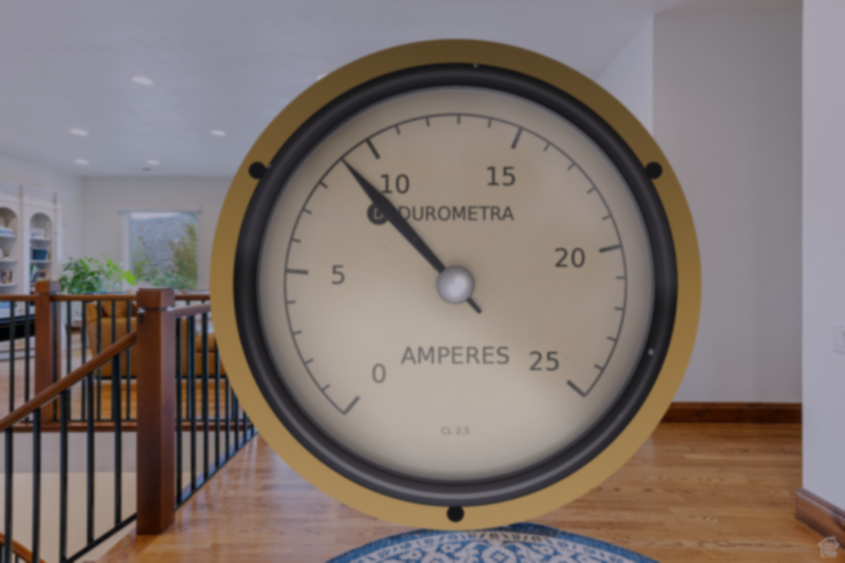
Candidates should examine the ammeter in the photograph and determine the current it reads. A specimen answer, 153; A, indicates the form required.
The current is 9; A
